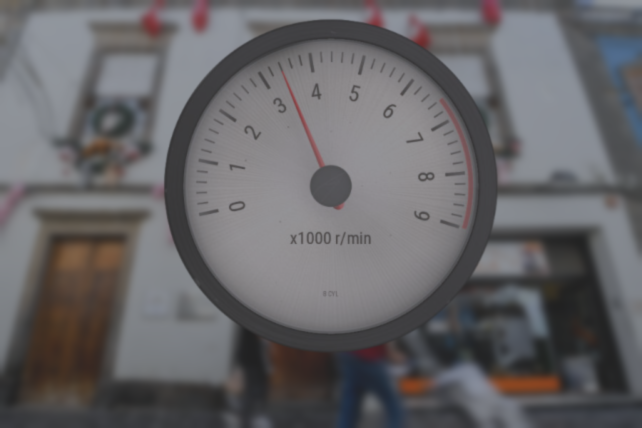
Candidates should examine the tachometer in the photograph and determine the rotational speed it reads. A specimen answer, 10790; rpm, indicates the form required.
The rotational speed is 3400; rpm
